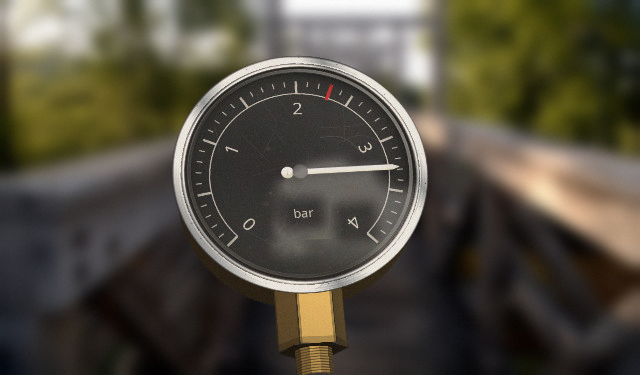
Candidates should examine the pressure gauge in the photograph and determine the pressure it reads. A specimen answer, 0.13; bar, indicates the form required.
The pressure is 3.3; bar
